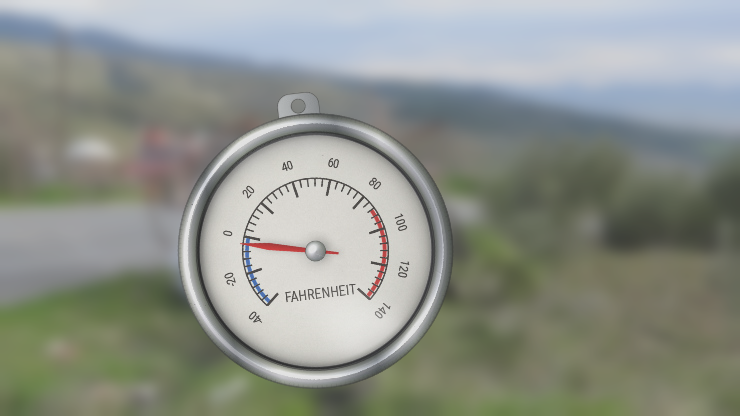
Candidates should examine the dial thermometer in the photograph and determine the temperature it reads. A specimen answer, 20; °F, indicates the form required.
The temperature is -4; °F
